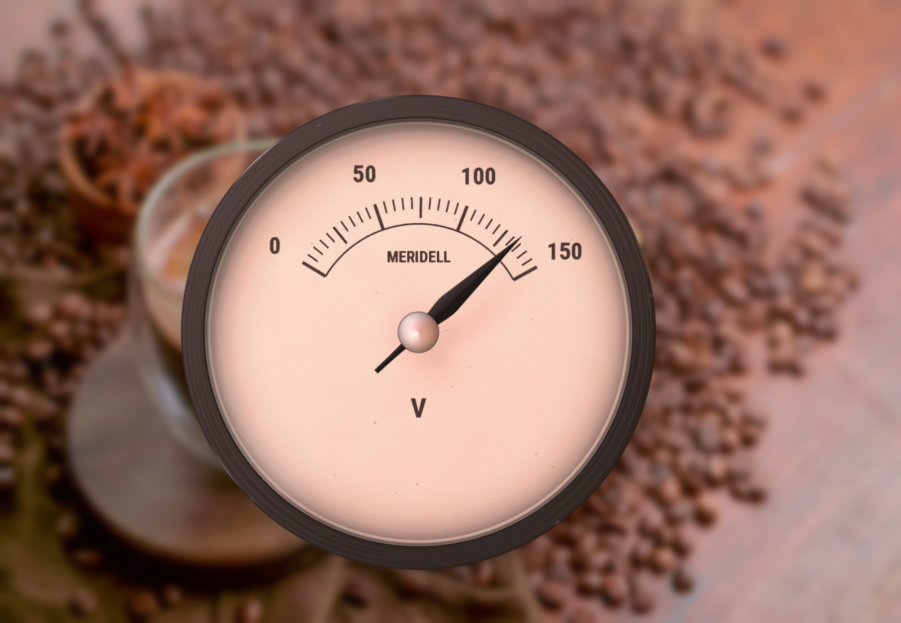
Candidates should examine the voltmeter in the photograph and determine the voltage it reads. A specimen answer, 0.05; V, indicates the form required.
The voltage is 132.5; V
